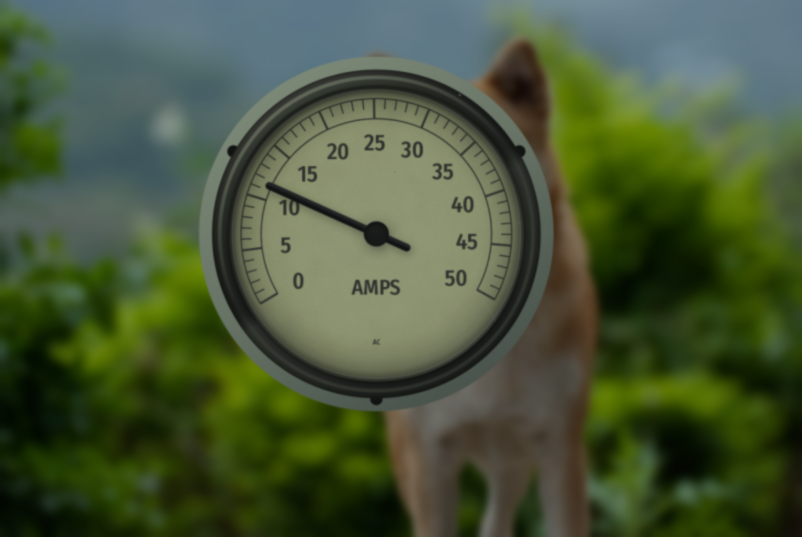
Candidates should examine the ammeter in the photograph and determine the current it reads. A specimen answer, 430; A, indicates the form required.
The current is 11.5; A
